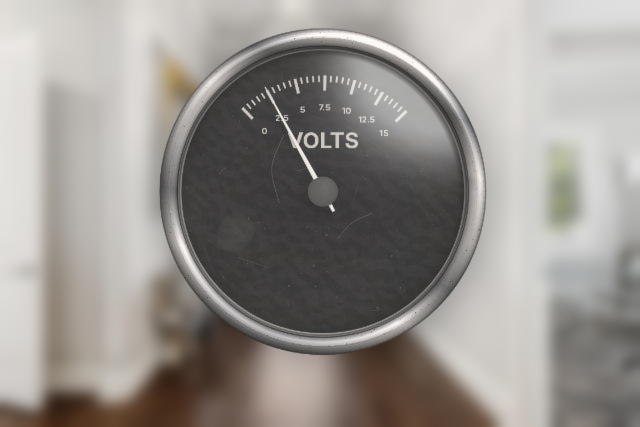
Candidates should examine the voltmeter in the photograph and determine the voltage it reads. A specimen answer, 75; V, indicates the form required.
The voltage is 2.5; V
